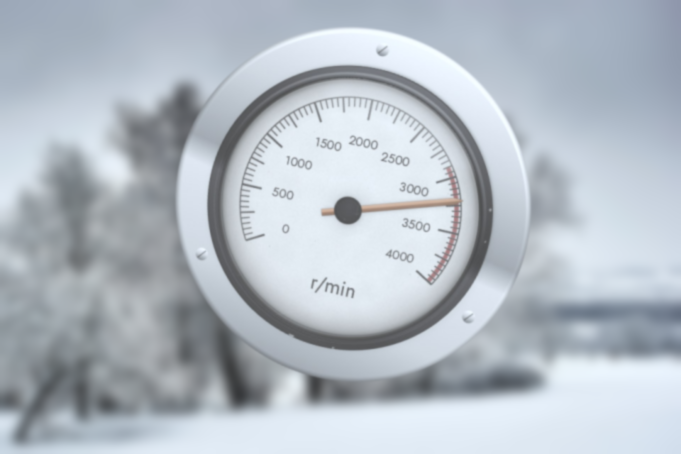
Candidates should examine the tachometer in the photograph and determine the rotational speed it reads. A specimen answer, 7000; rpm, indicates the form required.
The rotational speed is 3200; rpm
